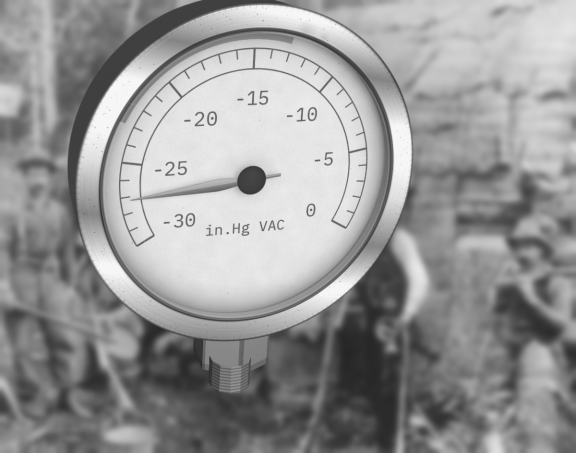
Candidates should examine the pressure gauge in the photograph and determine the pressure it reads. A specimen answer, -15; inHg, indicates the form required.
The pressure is -27; inHg
